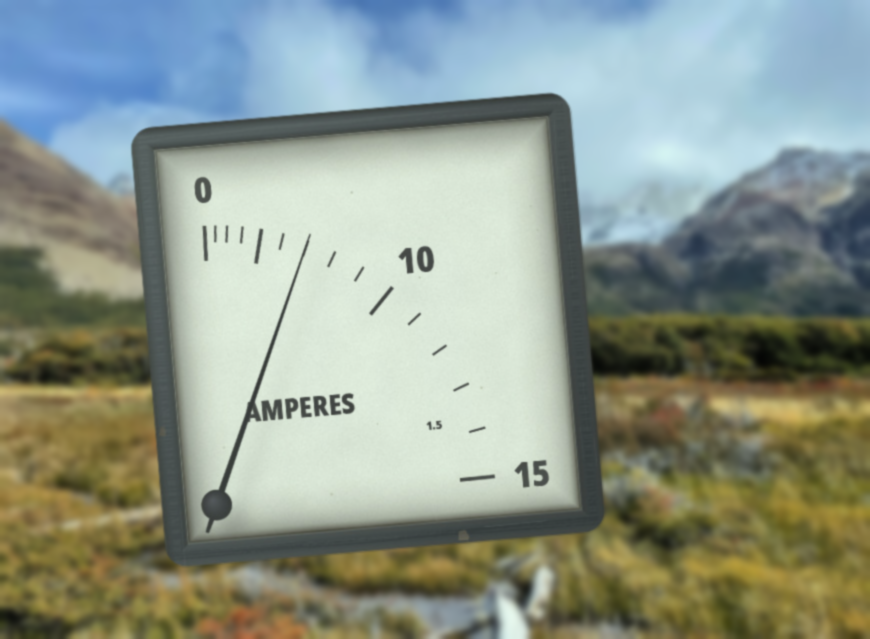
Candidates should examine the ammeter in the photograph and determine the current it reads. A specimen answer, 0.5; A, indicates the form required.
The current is 7; A
